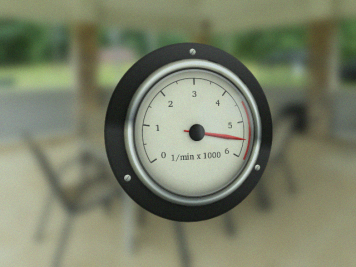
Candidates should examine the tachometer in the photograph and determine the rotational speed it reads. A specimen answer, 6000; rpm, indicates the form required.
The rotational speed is 5500; rpm
